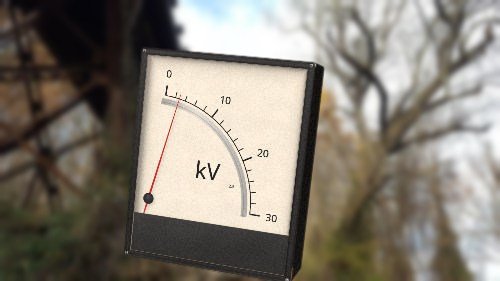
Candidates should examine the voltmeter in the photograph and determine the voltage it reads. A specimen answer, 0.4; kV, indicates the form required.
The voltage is 3; kV
